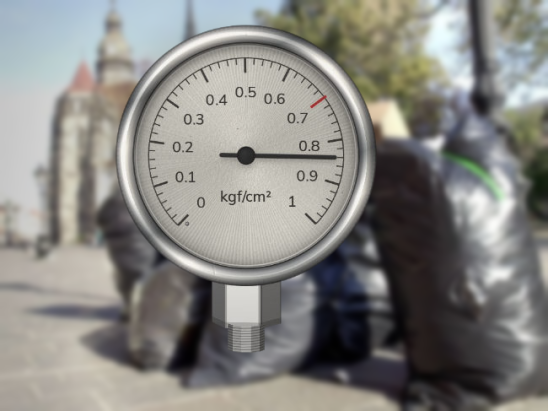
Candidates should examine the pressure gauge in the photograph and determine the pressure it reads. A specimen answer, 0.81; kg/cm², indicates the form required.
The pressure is 0.84; kg/cm²
